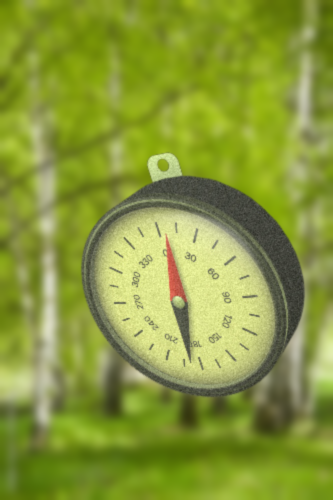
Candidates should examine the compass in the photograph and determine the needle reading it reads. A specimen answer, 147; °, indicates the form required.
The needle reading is 7.5; °
